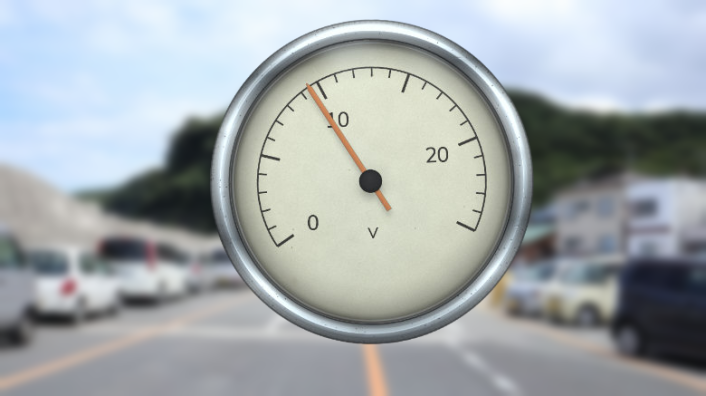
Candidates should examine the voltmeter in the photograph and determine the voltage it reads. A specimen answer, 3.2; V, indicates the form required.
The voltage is 9.5; V
